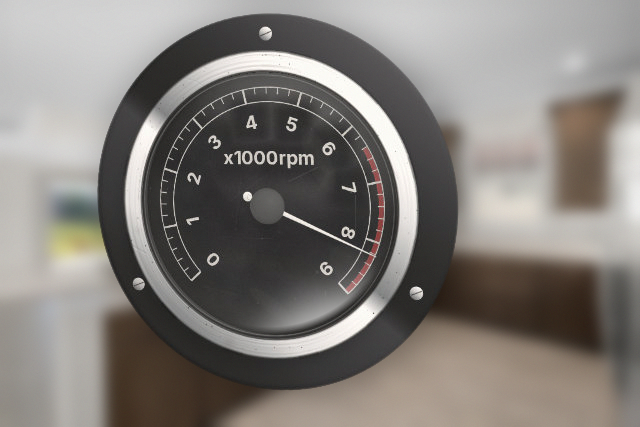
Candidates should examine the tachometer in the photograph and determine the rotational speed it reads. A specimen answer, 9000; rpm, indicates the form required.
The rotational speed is 8200; rpm
